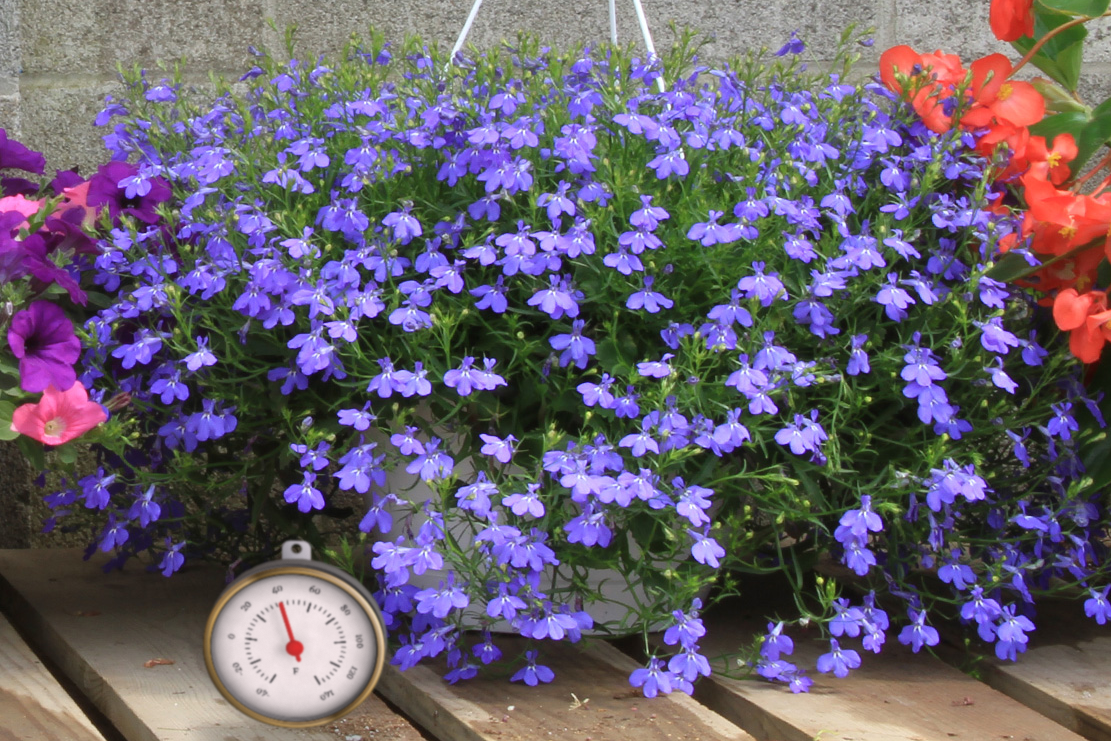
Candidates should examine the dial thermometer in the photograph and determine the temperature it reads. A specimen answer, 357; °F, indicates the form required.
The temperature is 40; °F
